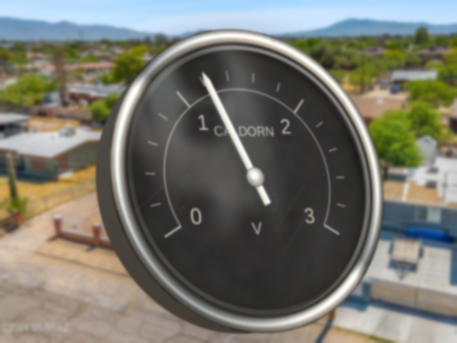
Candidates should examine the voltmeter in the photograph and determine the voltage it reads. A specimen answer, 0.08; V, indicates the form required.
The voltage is 1.2; V
